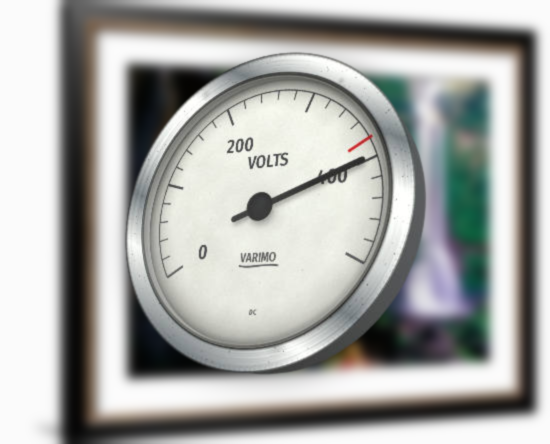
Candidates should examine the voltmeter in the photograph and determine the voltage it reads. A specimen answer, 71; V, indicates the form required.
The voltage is 400; V
